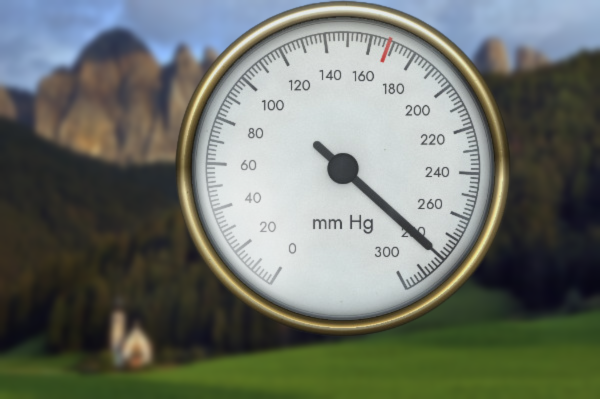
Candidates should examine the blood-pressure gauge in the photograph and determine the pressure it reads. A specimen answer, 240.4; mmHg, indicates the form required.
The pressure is 280; mmHg
